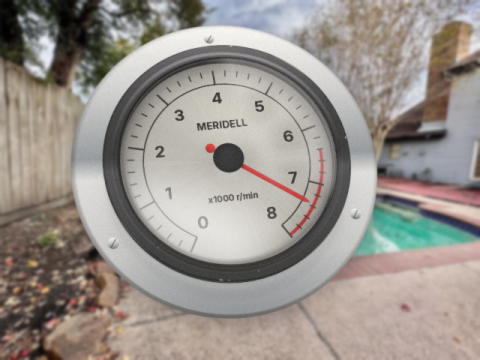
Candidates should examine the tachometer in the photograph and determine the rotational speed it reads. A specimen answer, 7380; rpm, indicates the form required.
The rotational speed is 7400; rpm
